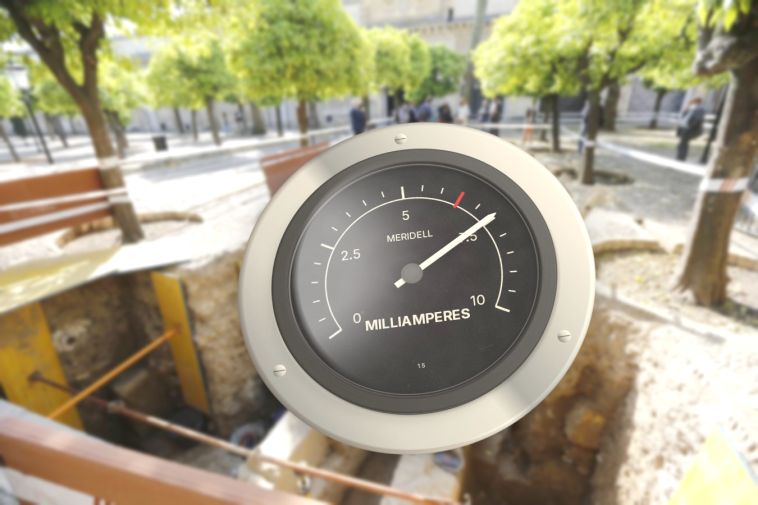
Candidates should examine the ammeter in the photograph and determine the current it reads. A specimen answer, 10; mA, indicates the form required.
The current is 7.5; mA
